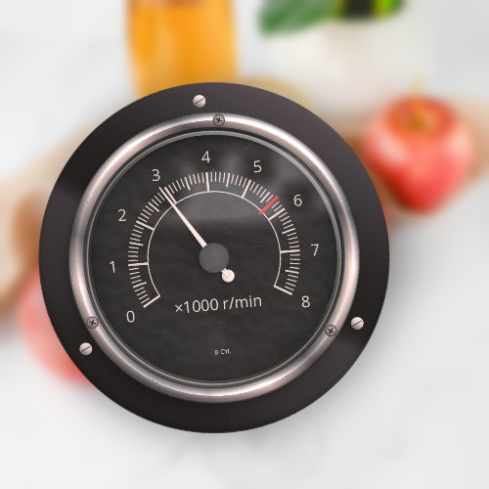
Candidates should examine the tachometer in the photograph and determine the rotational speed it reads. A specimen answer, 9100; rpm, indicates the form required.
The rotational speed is 2900; rpm
